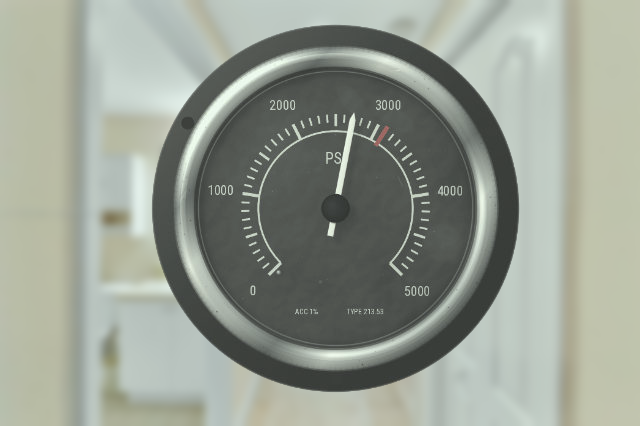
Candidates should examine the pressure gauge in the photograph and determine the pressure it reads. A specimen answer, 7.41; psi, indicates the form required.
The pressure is 2700; psi
